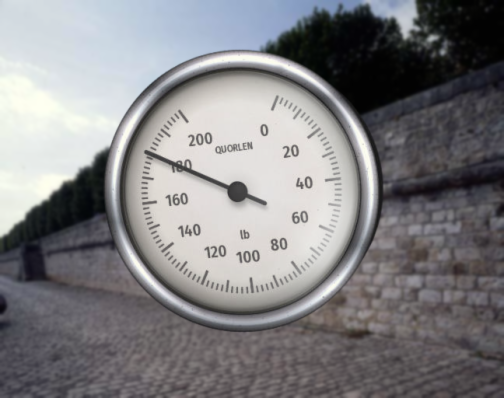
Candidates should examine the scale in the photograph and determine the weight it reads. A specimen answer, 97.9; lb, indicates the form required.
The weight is 180; lb
